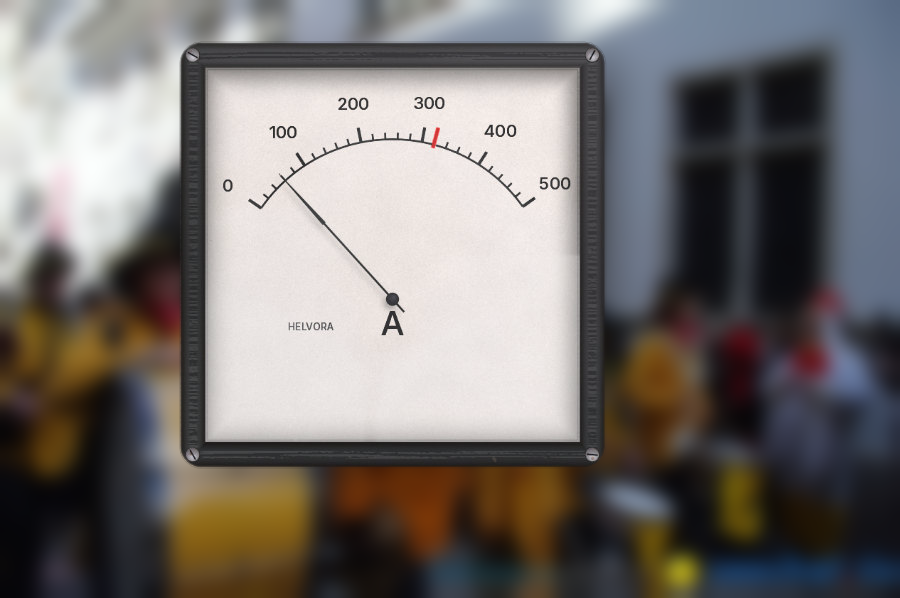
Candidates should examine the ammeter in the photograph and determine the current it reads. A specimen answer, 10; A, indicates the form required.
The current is 60; A
